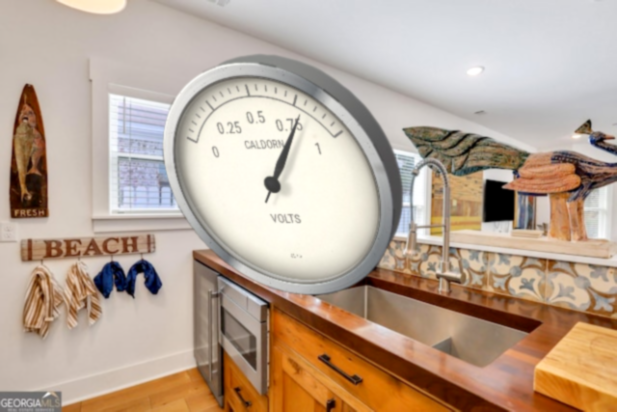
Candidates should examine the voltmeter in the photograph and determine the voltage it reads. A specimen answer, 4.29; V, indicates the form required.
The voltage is 0.8; V
